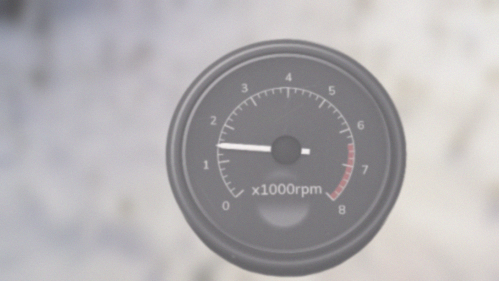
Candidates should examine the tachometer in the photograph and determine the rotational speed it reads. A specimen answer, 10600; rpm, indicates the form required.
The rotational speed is 1400; rpm
